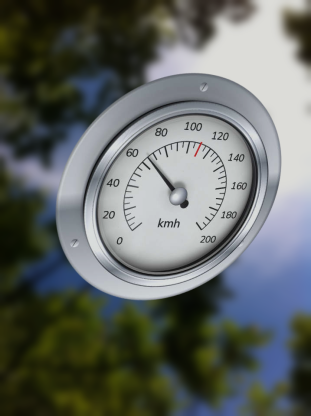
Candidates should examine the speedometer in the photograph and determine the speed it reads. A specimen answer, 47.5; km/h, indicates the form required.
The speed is 65; km/h
